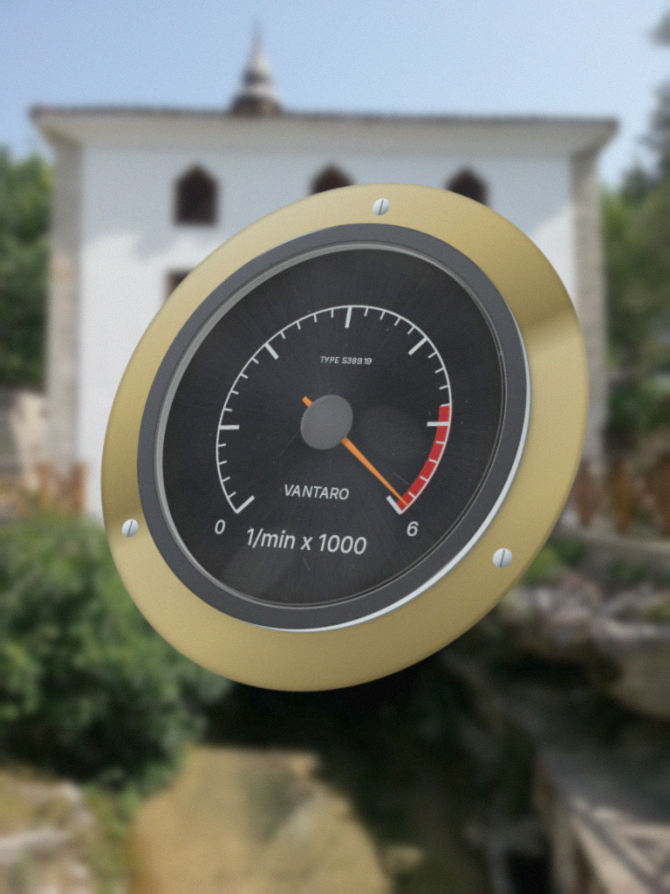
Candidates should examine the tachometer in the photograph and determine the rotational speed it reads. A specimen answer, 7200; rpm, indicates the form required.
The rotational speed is 5900; rpm
